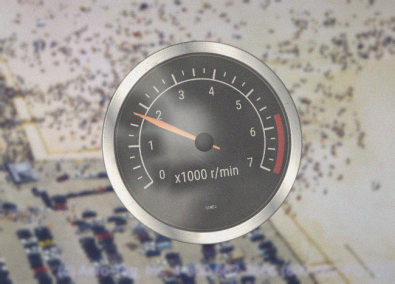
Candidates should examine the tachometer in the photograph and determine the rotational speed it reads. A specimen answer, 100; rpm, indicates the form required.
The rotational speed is 1750; rpm
